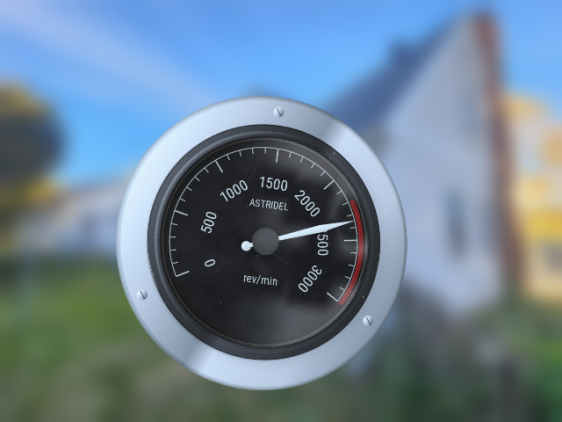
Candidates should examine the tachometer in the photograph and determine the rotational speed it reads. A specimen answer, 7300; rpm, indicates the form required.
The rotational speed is 2350; rpm
